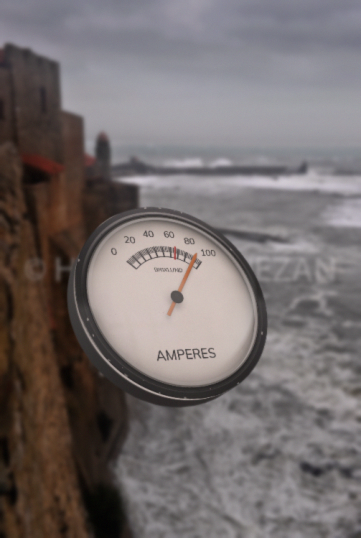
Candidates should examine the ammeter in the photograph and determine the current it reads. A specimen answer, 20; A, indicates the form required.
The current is 90; A
